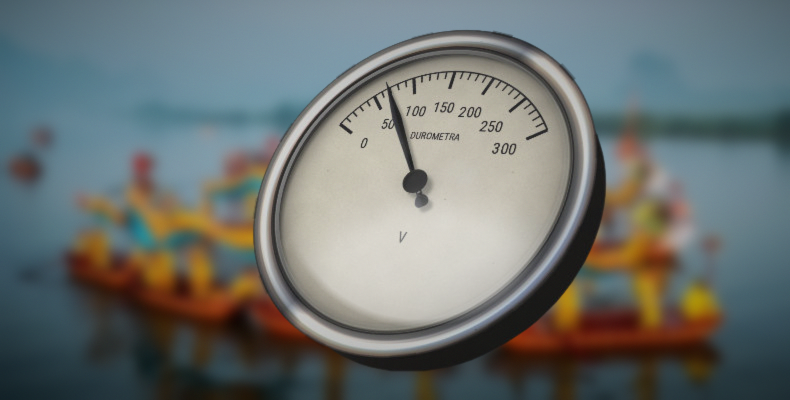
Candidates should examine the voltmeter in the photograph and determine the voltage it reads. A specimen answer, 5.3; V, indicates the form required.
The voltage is 70; V
